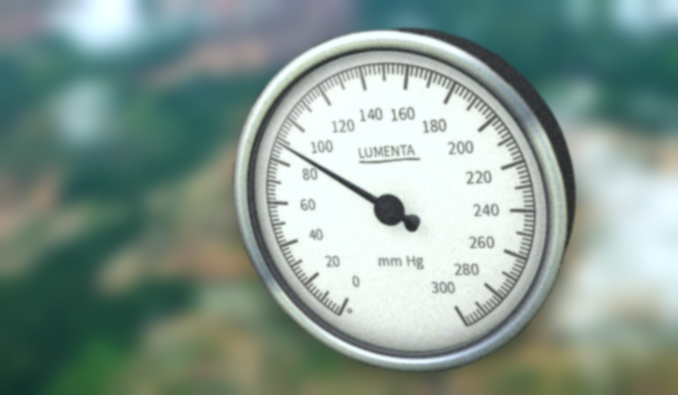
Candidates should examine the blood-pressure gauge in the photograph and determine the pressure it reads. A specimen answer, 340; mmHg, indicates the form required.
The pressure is 90; mmHg
